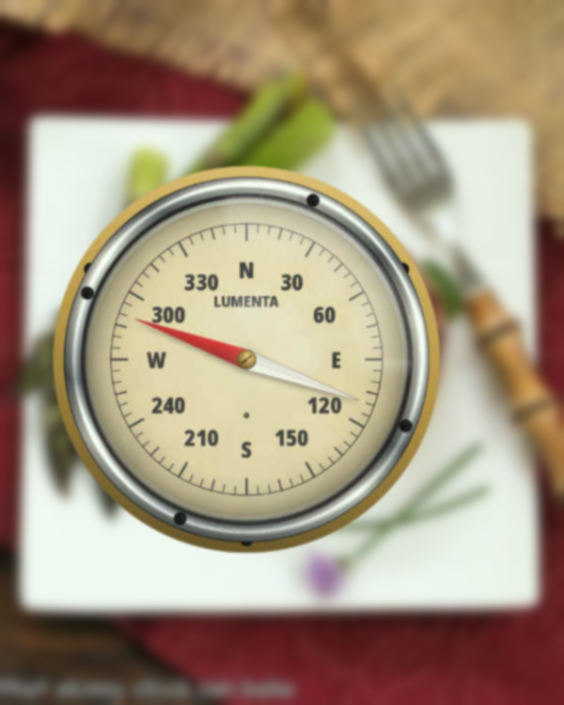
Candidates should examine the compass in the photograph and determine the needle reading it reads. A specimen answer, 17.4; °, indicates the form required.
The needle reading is 290; °
